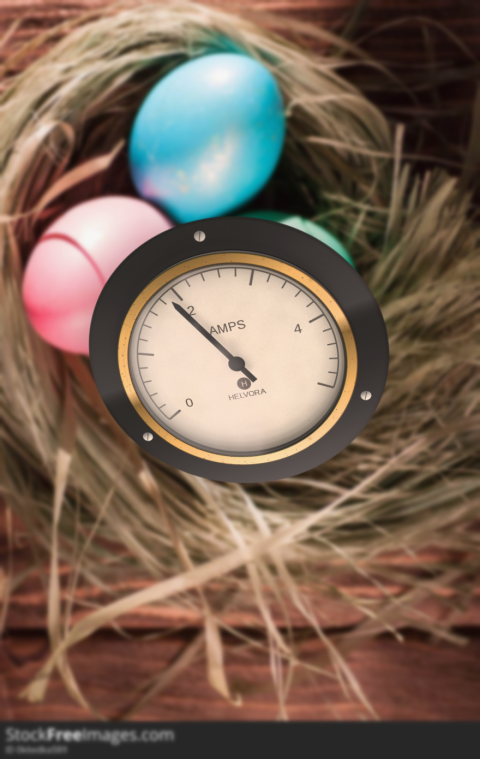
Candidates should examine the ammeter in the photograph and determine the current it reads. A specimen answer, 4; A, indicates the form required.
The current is 1.9; A
